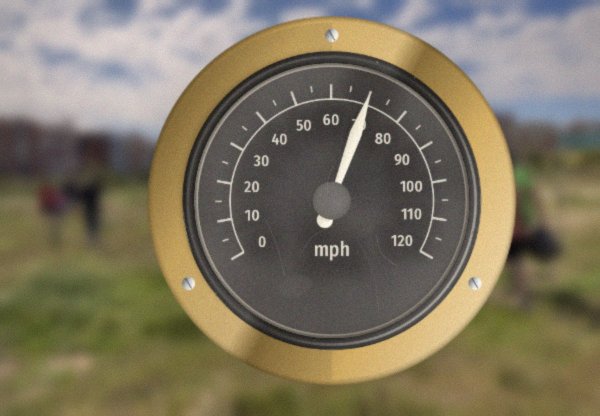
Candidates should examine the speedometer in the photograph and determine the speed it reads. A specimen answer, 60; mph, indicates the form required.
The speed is 70; mph
